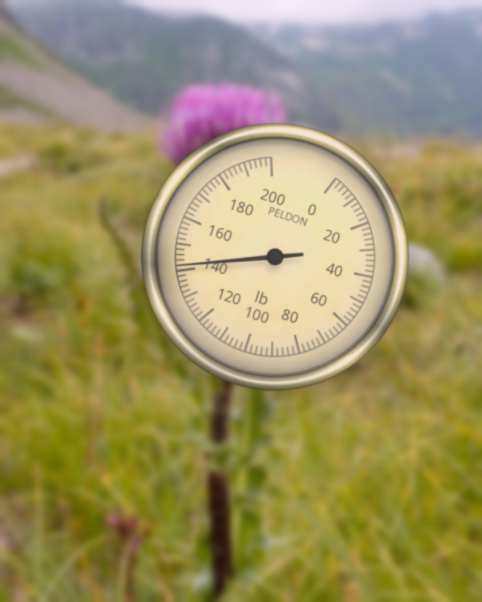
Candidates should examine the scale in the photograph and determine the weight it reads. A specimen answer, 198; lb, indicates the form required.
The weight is 142; lb
